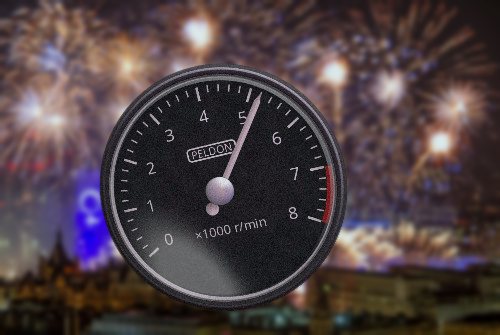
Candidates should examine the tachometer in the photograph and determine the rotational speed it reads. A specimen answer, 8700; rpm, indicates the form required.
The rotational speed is 5200; rpm
